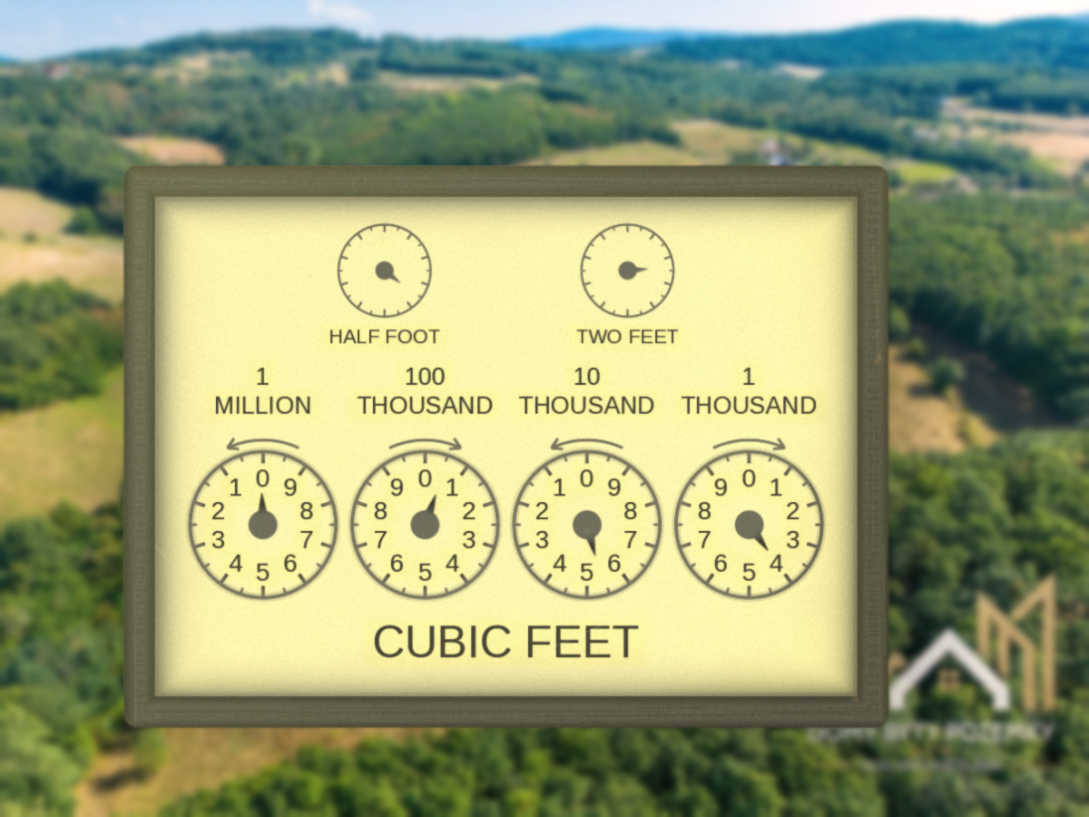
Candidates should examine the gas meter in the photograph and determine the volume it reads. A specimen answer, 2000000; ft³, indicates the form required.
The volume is 5400; ft³
